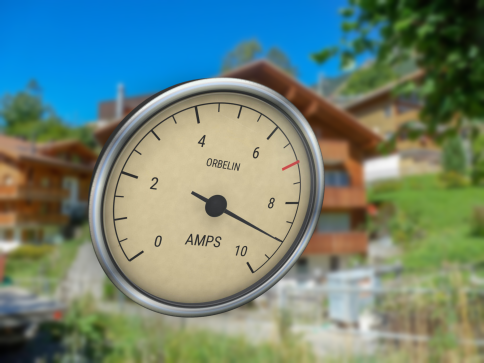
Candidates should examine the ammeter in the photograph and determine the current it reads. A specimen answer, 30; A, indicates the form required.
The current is 9; A
